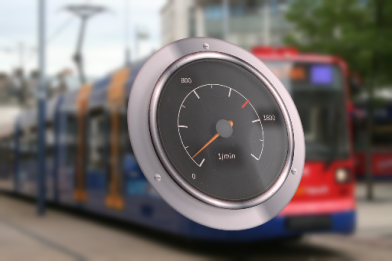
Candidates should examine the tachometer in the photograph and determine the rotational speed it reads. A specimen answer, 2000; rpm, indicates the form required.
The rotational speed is 100; rpm
